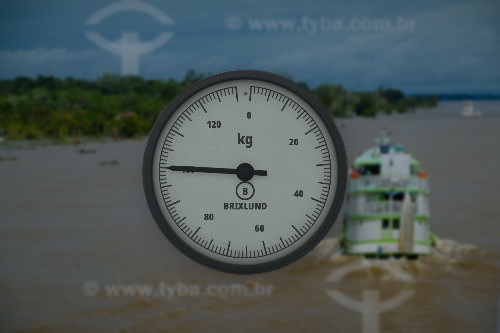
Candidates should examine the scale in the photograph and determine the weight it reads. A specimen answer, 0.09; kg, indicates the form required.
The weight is 100; kg
